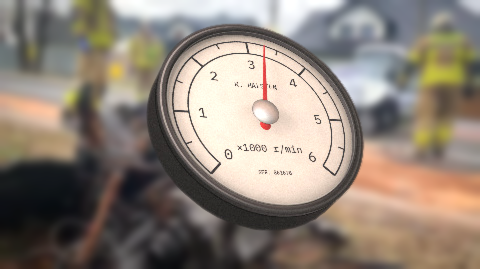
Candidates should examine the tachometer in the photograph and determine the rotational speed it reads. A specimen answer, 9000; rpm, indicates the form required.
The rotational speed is 3250; rpm
